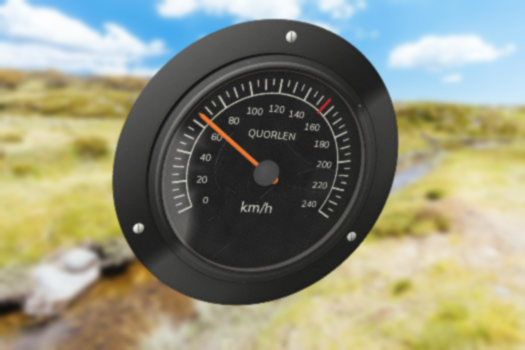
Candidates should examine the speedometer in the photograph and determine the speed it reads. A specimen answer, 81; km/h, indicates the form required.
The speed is 65; km/h
